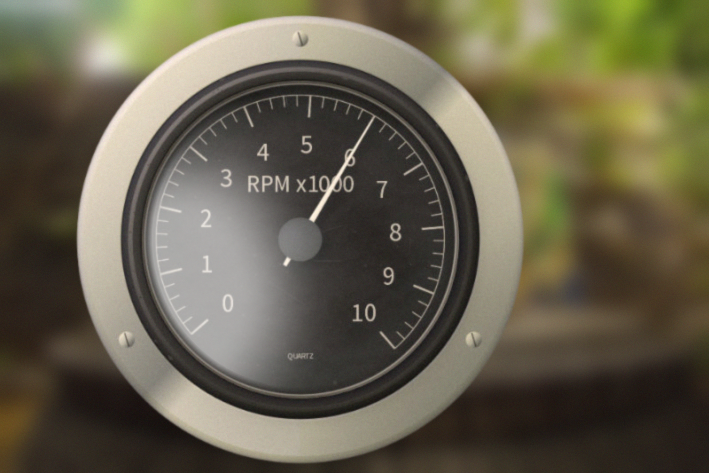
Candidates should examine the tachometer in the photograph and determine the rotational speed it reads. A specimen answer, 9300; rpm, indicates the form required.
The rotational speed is 6000; rpm
